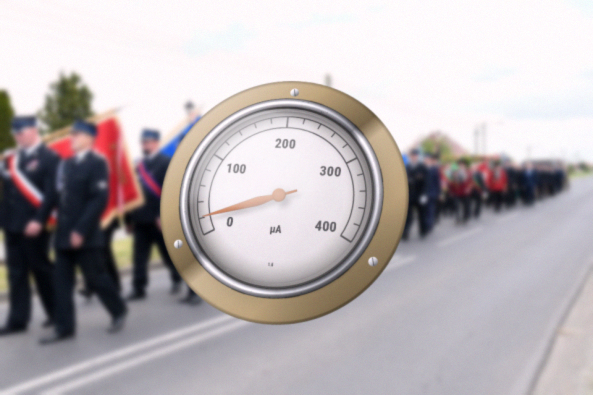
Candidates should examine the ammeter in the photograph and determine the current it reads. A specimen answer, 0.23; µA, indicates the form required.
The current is 20; µA
